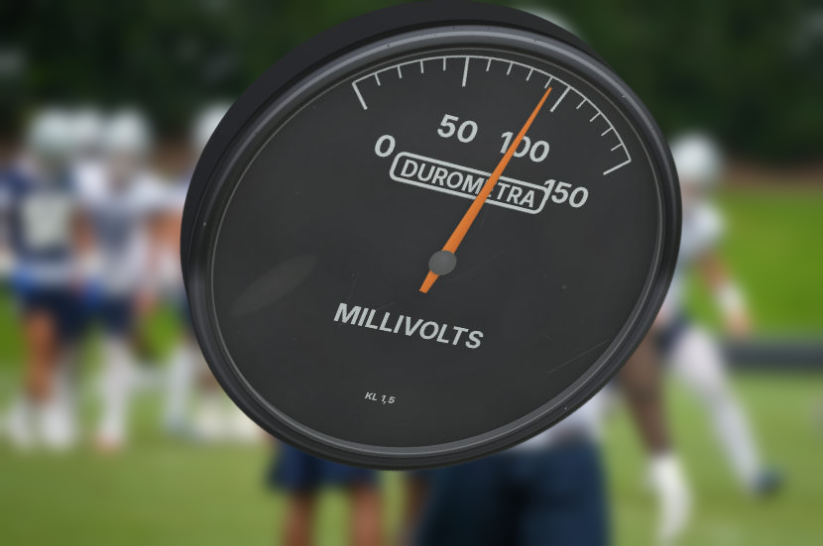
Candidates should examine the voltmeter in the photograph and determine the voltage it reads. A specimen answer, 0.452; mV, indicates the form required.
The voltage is 90; mV
